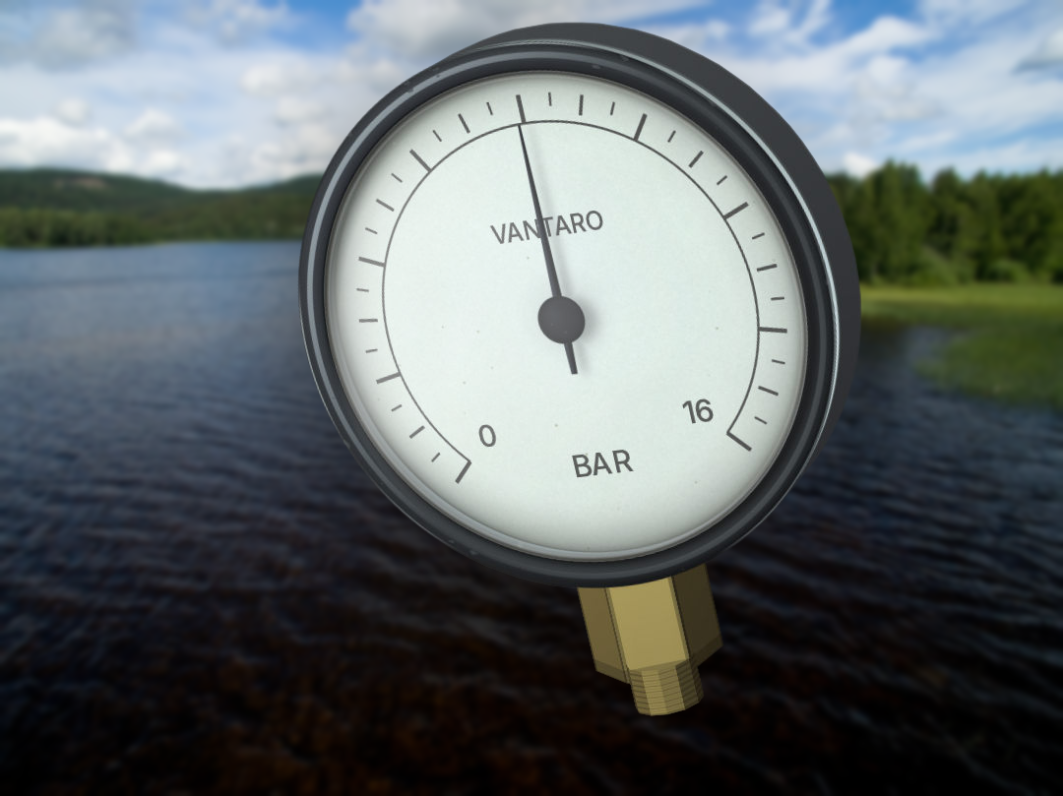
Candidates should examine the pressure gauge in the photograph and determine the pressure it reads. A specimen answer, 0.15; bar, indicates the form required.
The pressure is 8; bar
